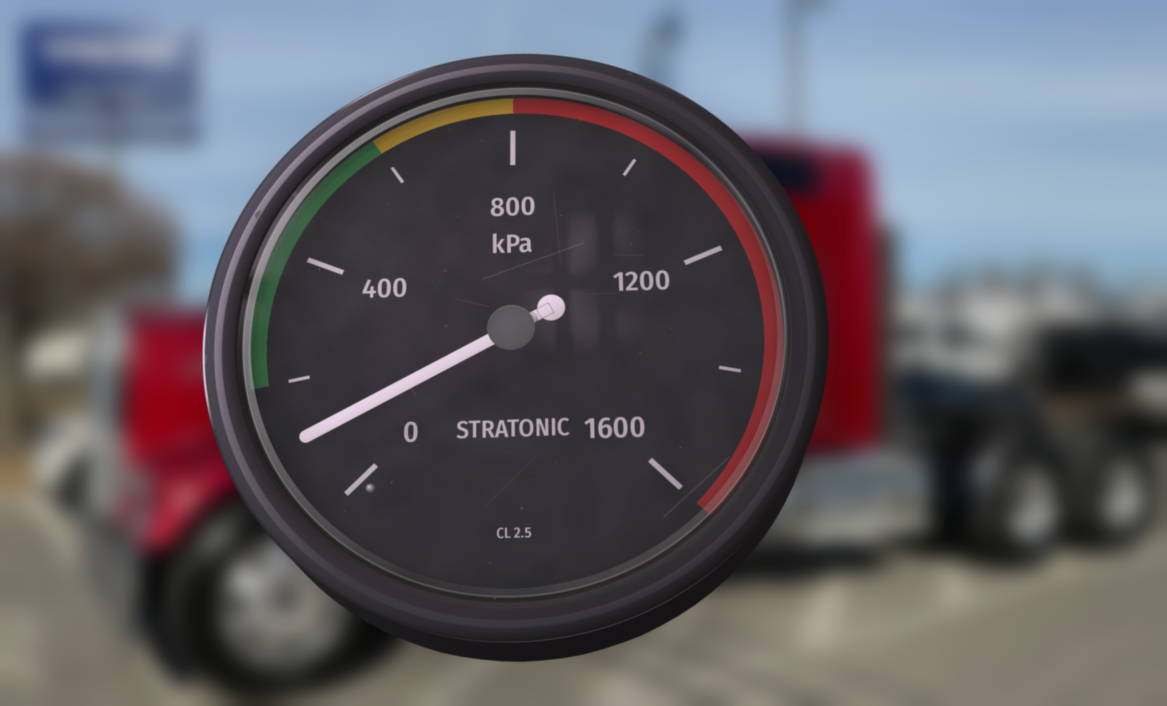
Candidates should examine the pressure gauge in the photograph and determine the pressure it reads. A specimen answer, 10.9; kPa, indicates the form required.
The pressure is 100; kPa
